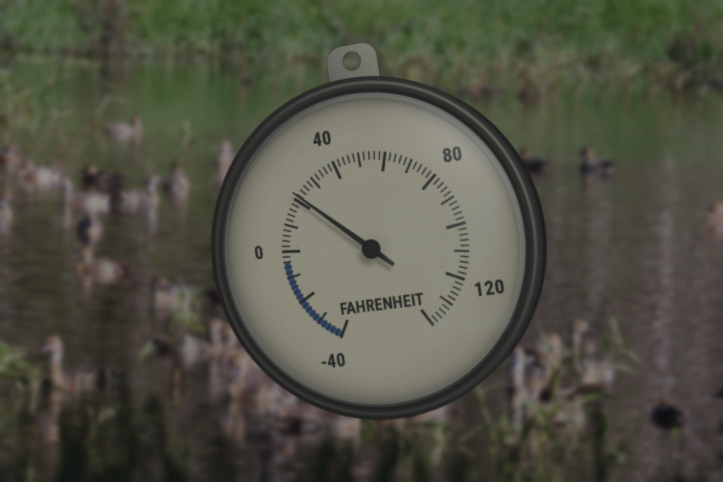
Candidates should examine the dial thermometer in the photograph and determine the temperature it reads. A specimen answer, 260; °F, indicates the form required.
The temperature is 22; °F
